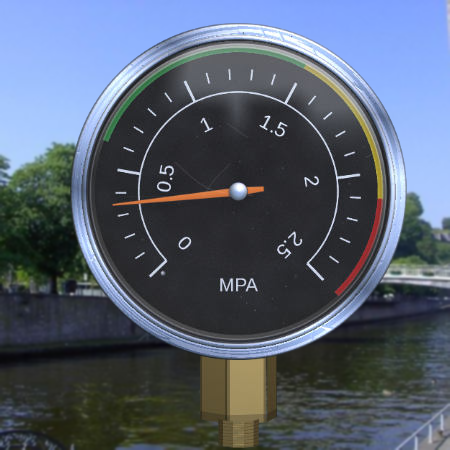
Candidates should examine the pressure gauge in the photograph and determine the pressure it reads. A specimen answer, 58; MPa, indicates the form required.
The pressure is 0.35; MPa
